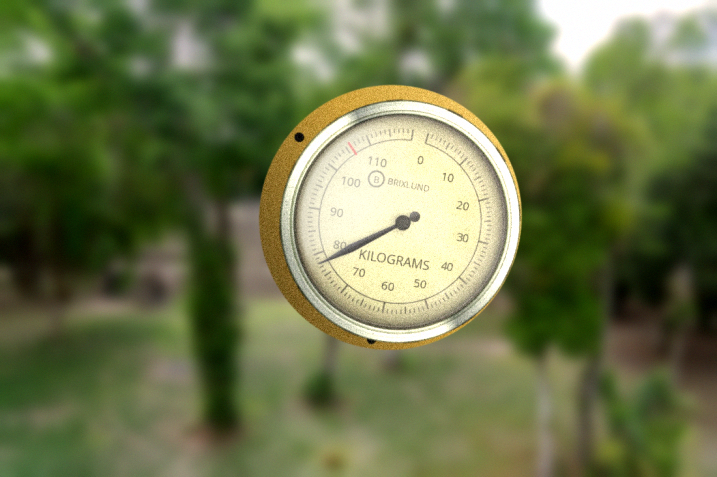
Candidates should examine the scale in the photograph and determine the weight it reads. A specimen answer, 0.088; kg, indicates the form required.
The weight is 78; kg
